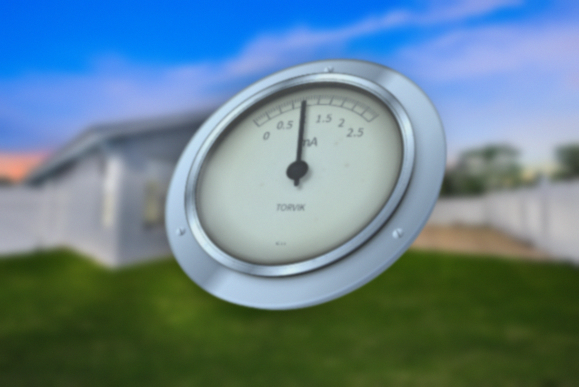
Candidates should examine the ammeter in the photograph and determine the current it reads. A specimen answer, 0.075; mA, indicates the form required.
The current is 1; mA
